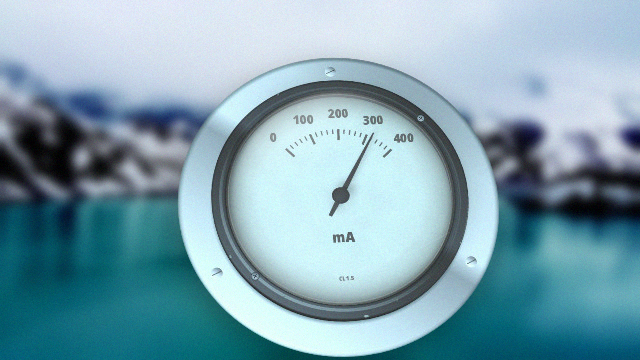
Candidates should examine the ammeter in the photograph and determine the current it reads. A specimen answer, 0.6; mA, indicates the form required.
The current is 320; mA
